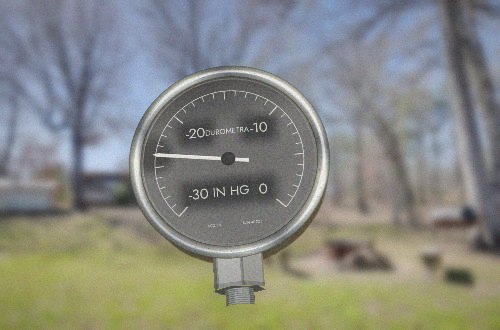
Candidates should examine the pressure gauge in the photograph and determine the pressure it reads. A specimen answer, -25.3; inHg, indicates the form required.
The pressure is -24; inHg
